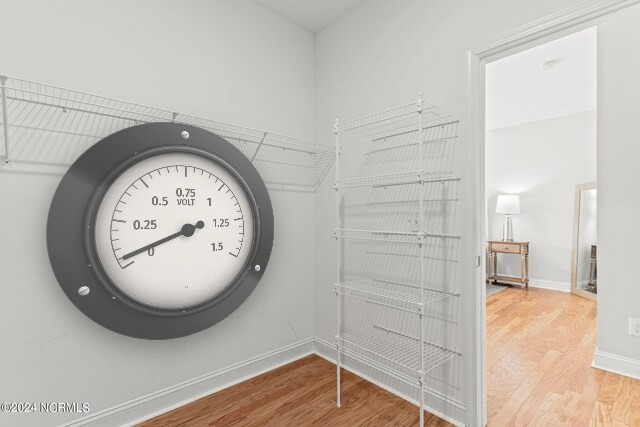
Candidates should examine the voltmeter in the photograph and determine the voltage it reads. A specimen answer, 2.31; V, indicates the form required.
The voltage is 0.05; V
